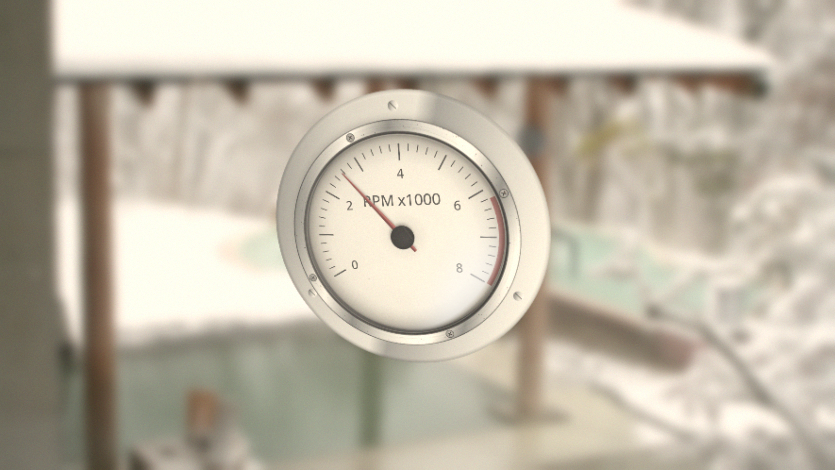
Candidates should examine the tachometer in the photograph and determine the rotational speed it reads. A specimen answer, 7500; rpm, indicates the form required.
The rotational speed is 2600; rpm
